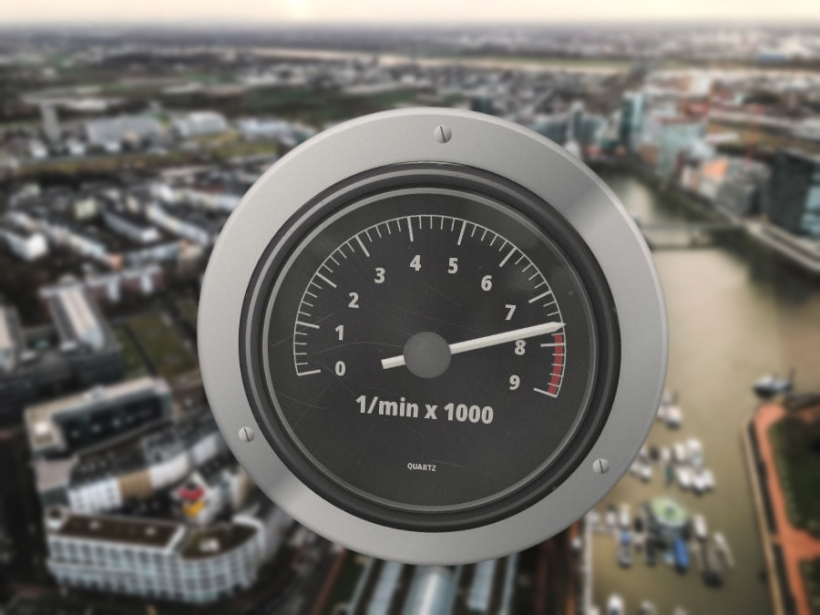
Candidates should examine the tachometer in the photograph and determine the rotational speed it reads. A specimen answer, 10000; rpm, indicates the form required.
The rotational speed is 7600; rpm
